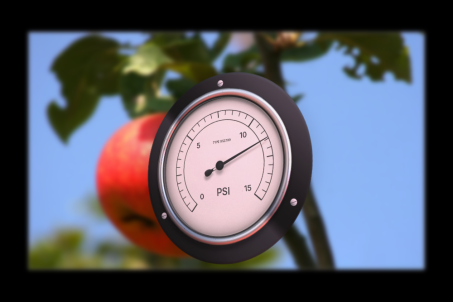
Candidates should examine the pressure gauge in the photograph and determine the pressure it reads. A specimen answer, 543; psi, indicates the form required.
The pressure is 11.5; psi
